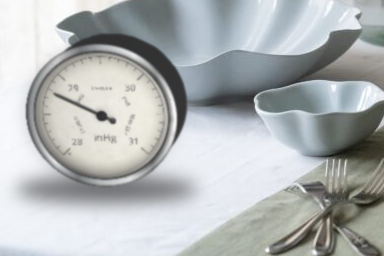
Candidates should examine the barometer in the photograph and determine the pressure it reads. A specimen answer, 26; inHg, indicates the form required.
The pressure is 28.8; inHg
